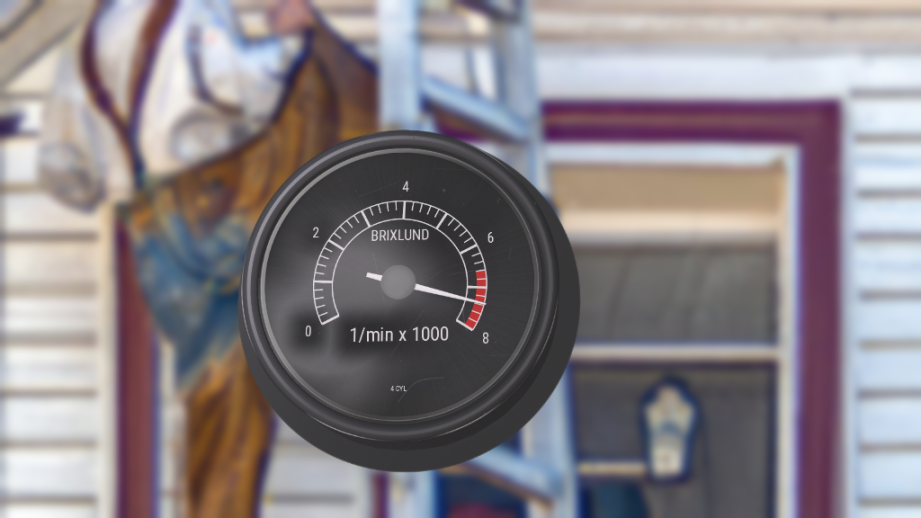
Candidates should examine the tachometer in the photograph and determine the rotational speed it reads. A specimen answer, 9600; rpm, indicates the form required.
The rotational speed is 7400; rpm
